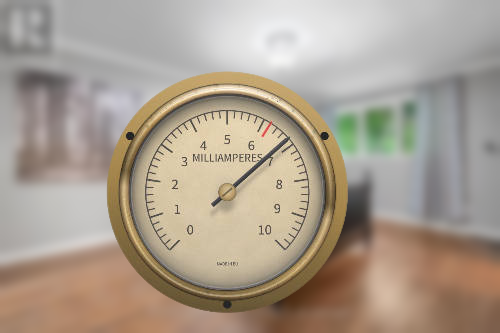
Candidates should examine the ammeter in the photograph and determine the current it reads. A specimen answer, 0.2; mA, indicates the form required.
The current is 6.8; mA
